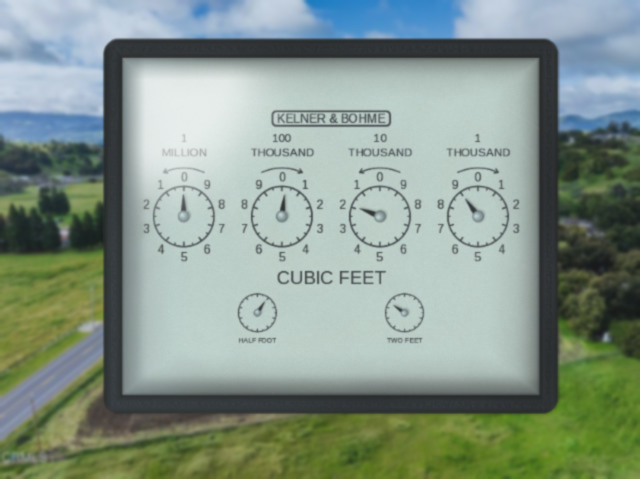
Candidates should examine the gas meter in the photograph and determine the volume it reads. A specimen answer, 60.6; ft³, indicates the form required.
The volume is 1900; ft³
